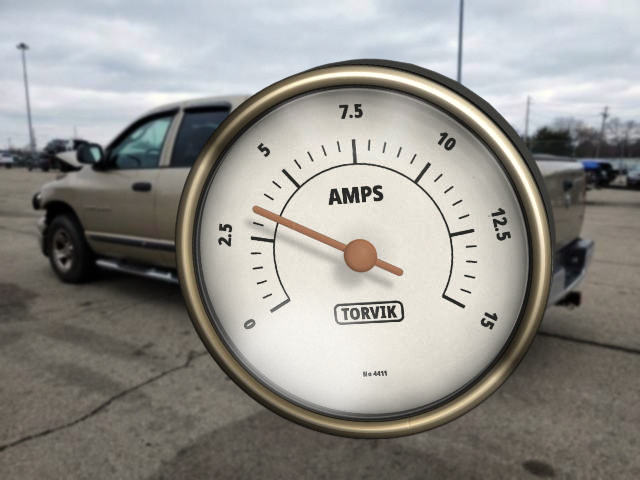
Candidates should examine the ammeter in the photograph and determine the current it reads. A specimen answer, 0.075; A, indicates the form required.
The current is 3.5; A
